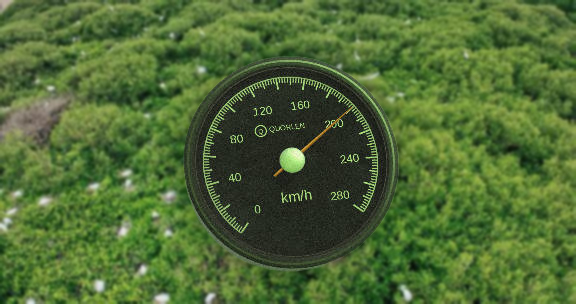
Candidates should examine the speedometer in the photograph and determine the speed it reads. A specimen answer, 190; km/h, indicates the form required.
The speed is 200; km/h
